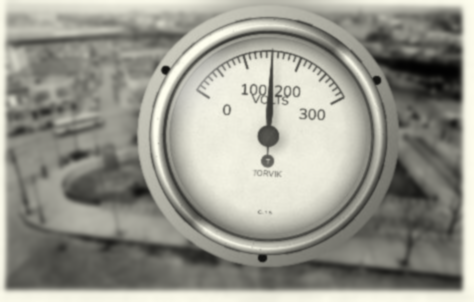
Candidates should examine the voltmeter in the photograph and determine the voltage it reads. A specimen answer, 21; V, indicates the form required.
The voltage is 150; V
